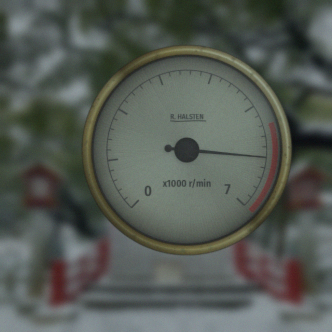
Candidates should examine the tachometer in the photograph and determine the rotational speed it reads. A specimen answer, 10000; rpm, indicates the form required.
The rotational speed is 6000; rpm
